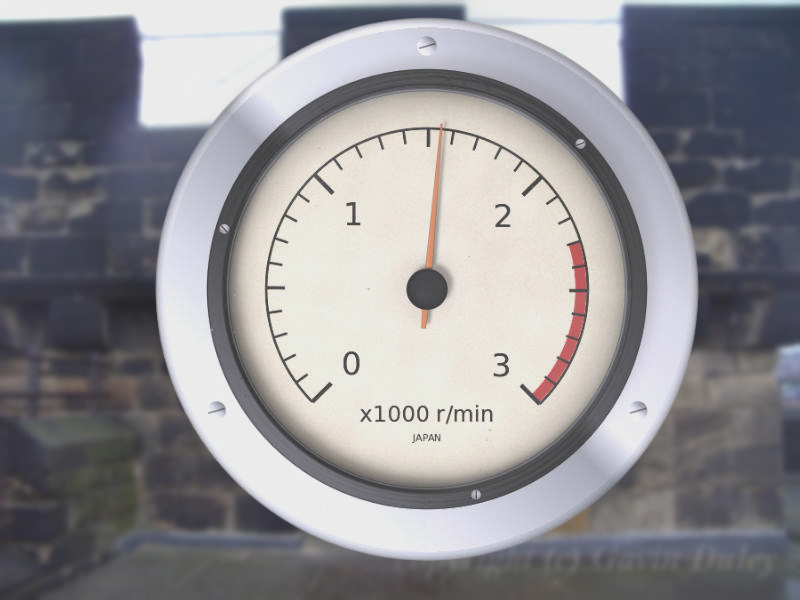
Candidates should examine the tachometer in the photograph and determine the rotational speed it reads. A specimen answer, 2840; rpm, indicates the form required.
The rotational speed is 1550; rpm
